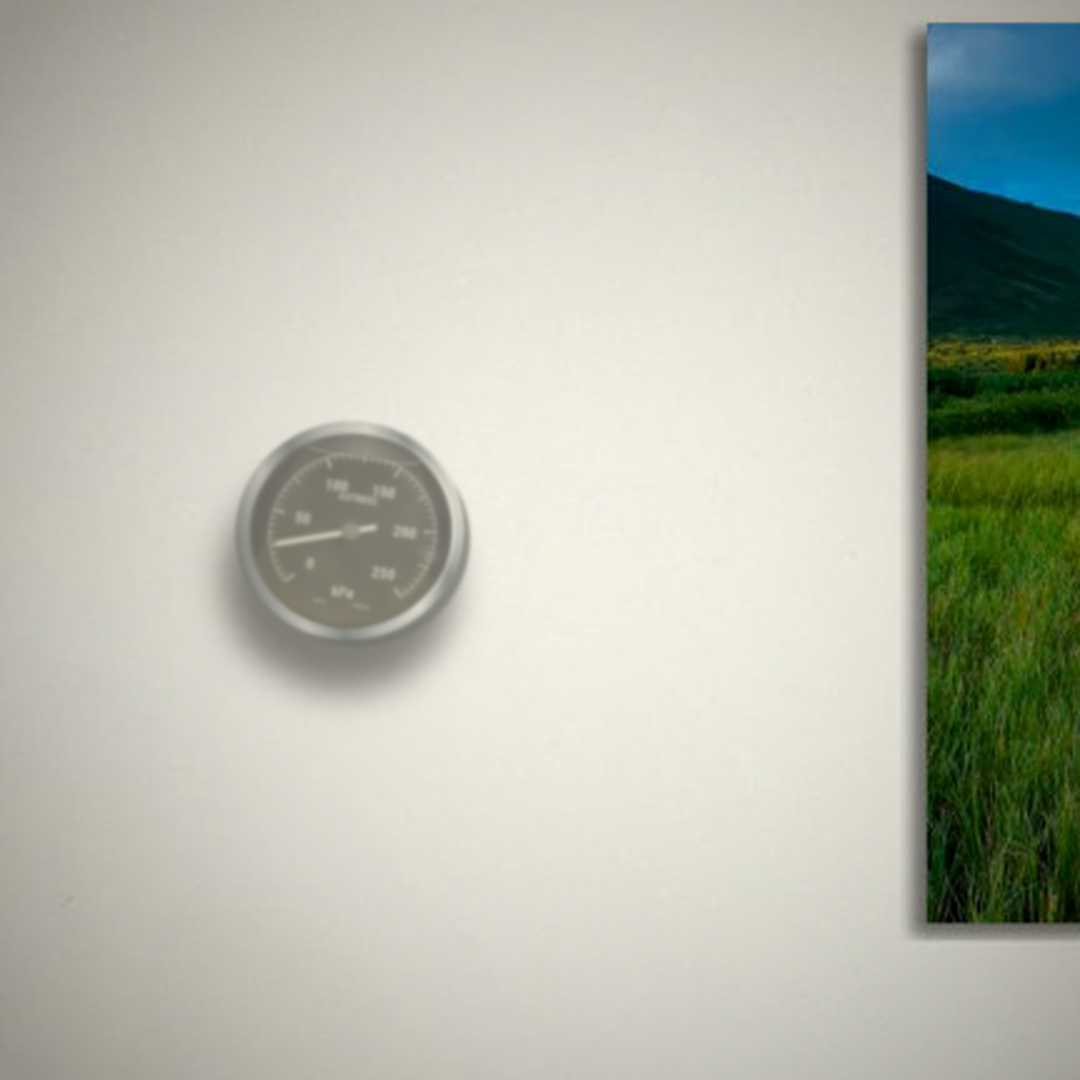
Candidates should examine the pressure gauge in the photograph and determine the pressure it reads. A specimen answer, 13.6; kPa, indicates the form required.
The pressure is 25; kPa
